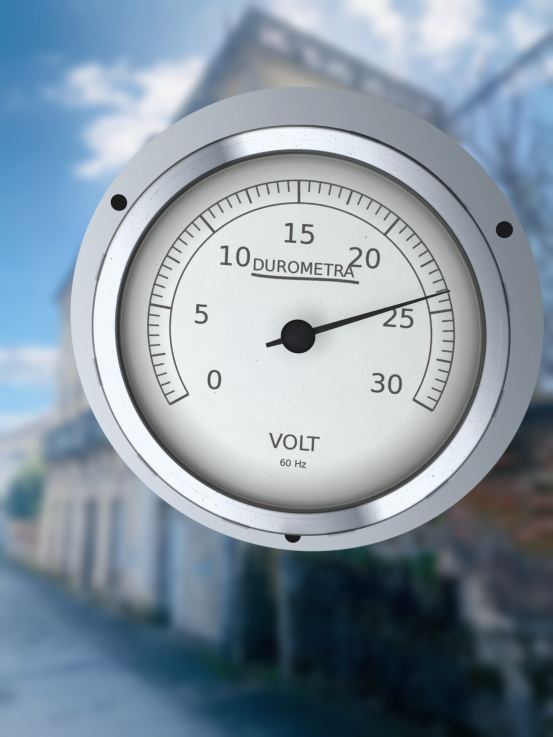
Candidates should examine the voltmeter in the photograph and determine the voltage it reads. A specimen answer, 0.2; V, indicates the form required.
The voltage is 24; V
